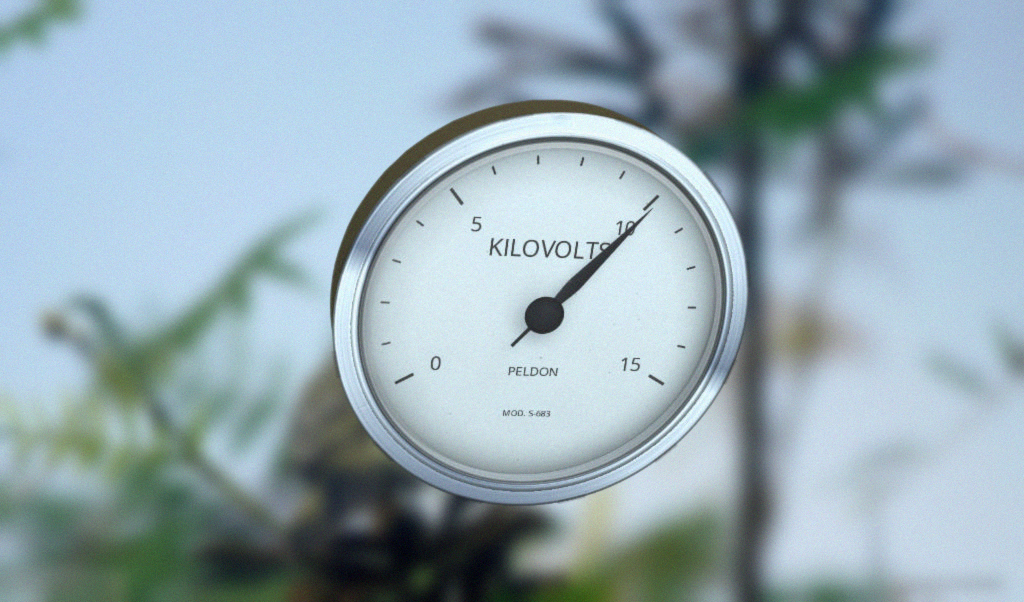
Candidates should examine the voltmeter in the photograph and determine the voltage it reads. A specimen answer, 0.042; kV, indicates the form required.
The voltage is 10; kV
